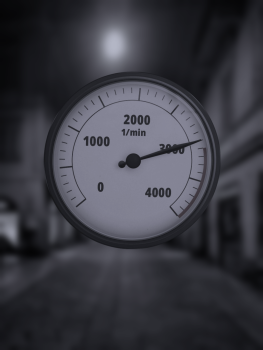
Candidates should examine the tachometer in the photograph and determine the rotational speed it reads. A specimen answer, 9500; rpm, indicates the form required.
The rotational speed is 3000; rpm
